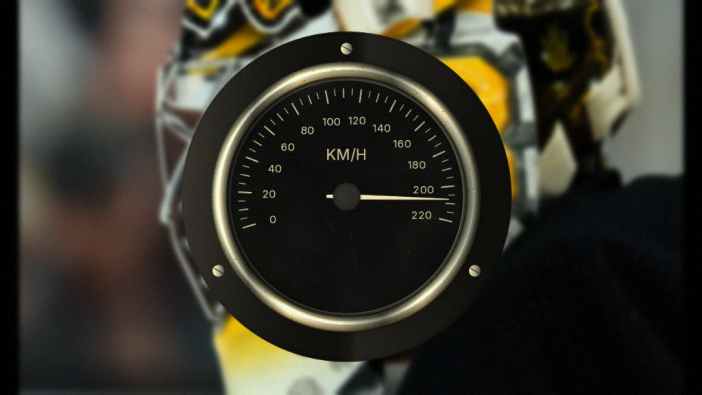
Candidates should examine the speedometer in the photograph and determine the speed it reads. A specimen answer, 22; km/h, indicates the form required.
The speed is 207.5; km/h
